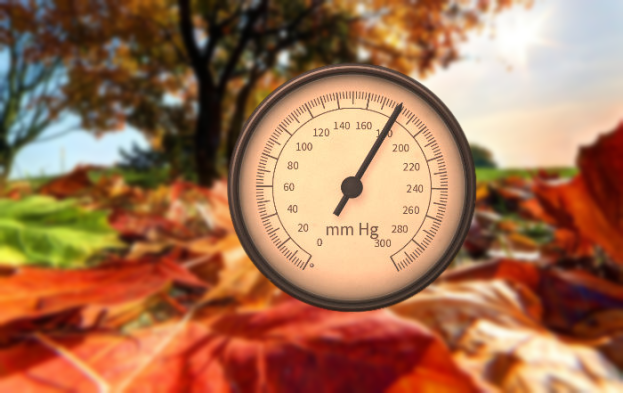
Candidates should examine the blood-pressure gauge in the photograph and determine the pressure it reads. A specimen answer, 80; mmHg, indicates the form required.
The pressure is 180; mmHg
